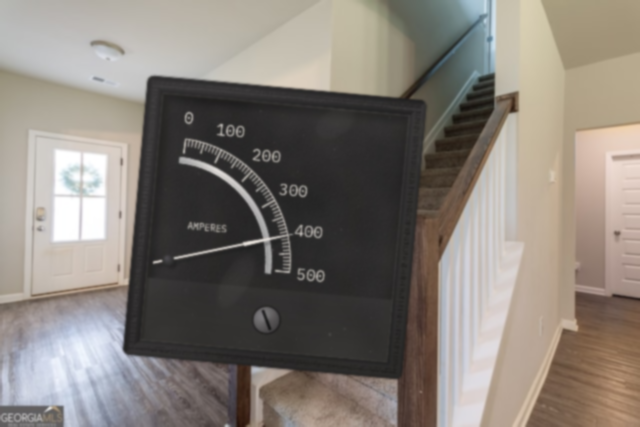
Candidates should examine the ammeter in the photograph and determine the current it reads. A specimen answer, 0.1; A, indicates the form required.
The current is 400; A
